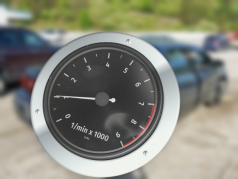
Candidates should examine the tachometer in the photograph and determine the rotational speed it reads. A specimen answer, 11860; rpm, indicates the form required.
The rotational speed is 1000; rpm
